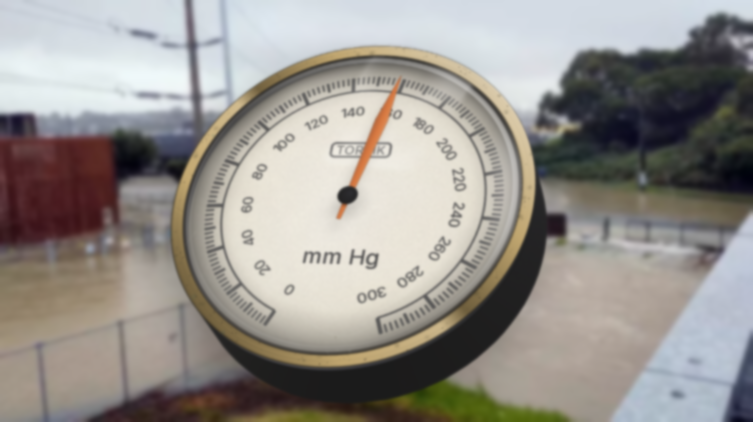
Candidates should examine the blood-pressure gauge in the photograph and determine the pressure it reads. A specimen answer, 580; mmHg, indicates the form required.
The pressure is 160; mmHg
